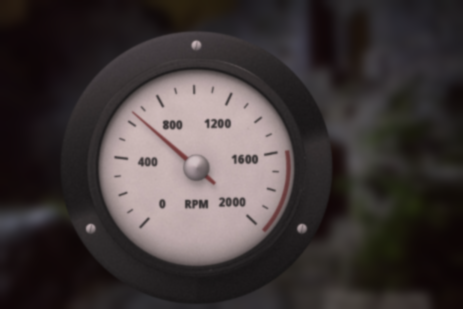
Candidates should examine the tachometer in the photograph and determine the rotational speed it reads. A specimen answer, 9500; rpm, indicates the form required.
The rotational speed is 650; rpm
